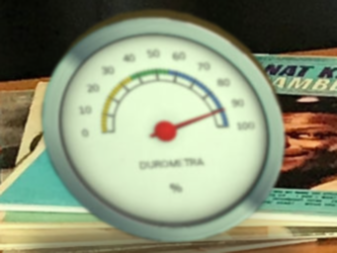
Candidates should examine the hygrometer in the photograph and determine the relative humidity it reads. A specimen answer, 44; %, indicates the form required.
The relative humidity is 90; %
